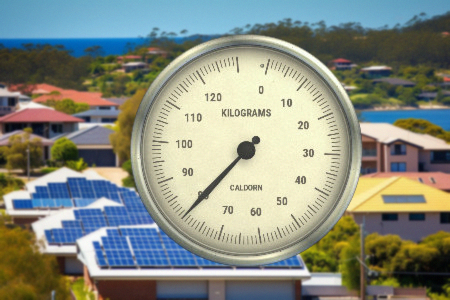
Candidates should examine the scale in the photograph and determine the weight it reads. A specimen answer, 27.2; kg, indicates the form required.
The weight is 80; kg
